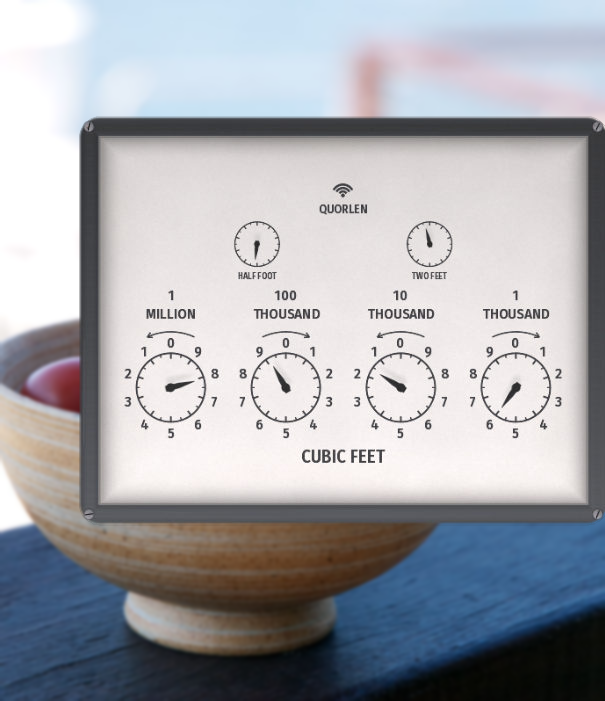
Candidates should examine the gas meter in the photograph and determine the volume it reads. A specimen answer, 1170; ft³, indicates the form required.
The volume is 791600; ft³
